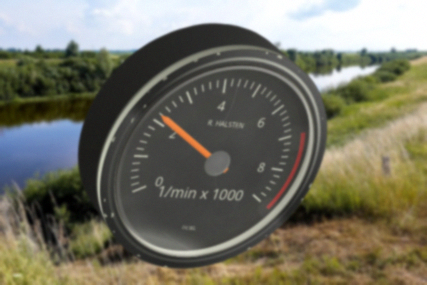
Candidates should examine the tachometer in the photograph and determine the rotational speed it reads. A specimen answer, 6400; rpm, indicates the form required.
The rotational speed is 2200; rpm
